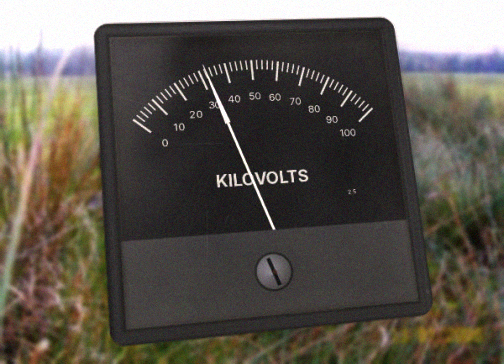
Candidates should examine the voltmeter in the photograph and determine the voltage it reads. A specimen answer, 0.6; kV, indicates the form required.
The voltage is 32; kV
